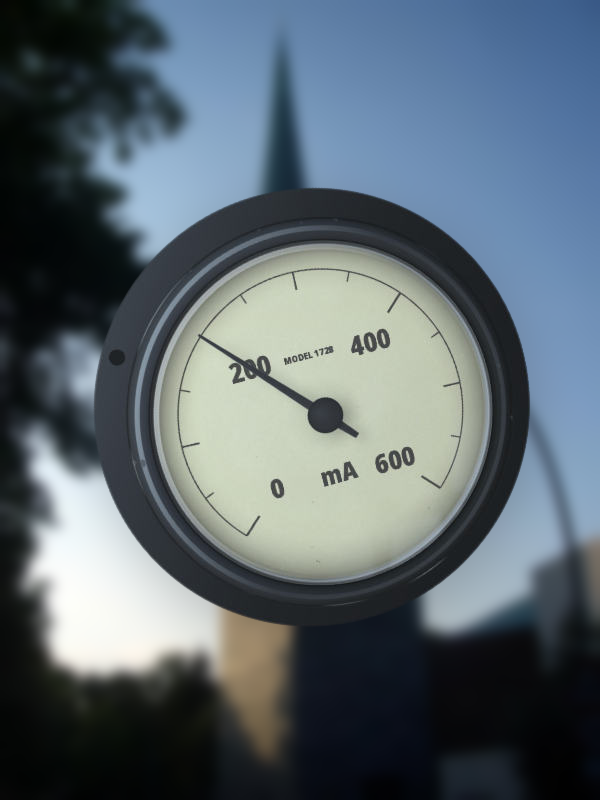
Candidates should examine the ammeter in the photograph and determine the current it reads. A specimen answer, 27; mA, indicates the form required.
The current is 200; mA
